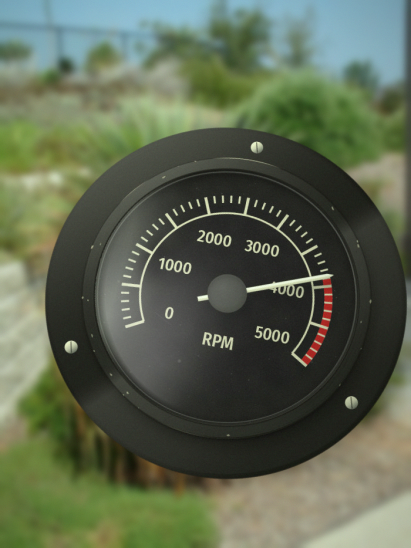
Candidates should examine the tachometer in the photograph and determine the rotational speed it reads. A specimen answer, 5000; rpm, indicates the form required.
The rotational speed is 3900; rpm
